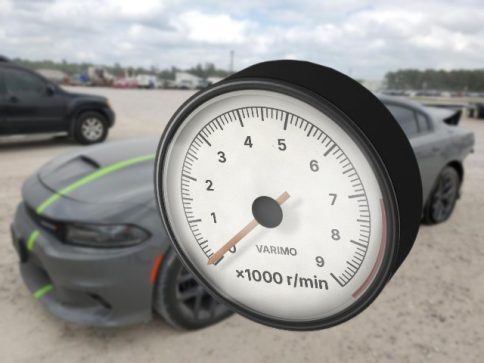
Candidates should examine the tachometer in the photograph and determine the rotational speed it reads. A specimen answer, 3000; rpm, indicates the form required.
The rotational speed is 100; rpm
